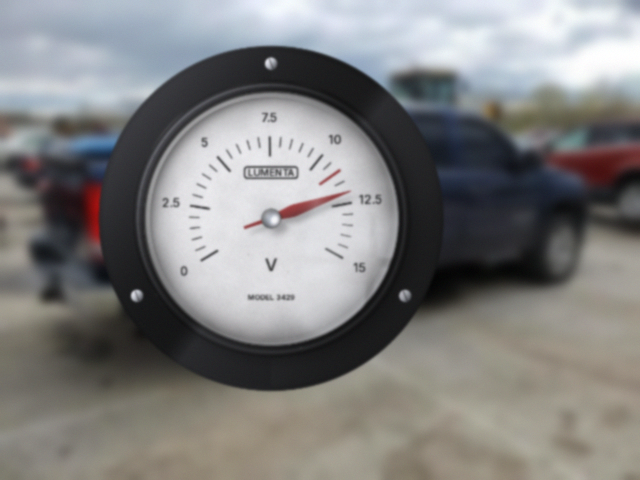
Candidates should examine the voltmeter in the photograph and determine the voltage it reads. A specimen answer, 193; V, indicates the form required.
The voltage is 12; V
